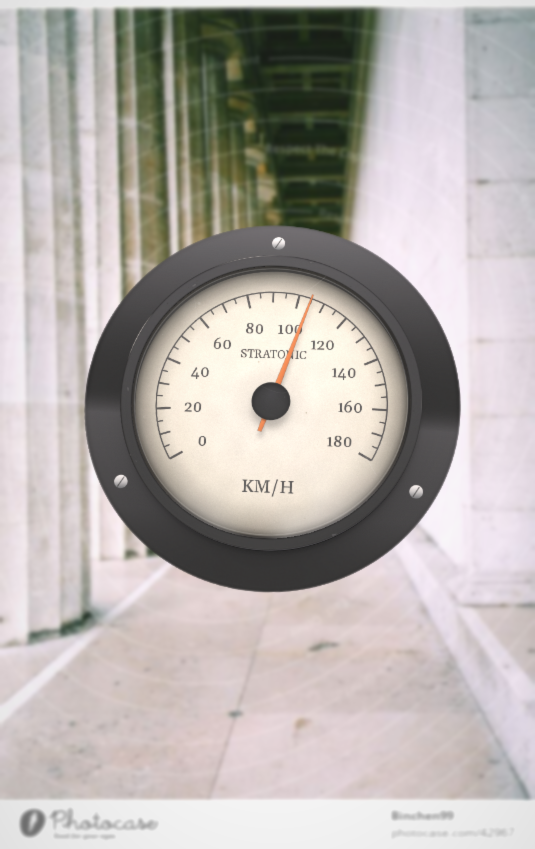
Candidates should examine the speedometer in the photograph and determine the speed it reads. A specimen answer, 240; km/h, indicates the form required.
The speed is 105; km/h
